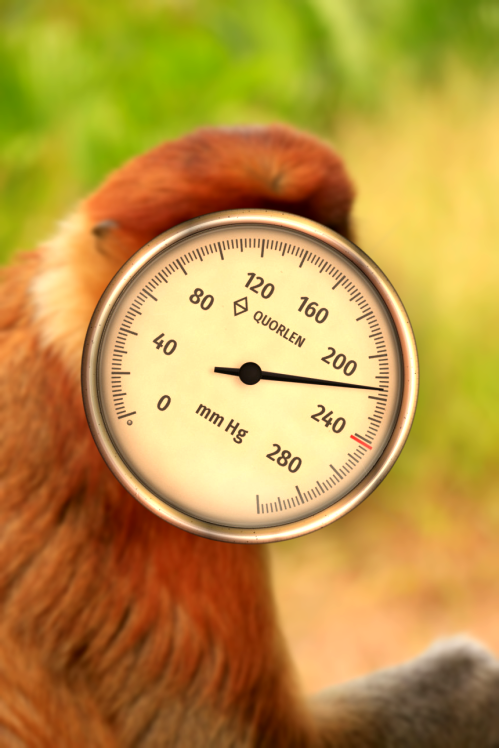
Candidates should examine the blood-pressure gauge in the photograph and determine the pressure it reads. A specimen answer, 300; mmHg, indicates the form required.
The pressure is 216; mmHg
